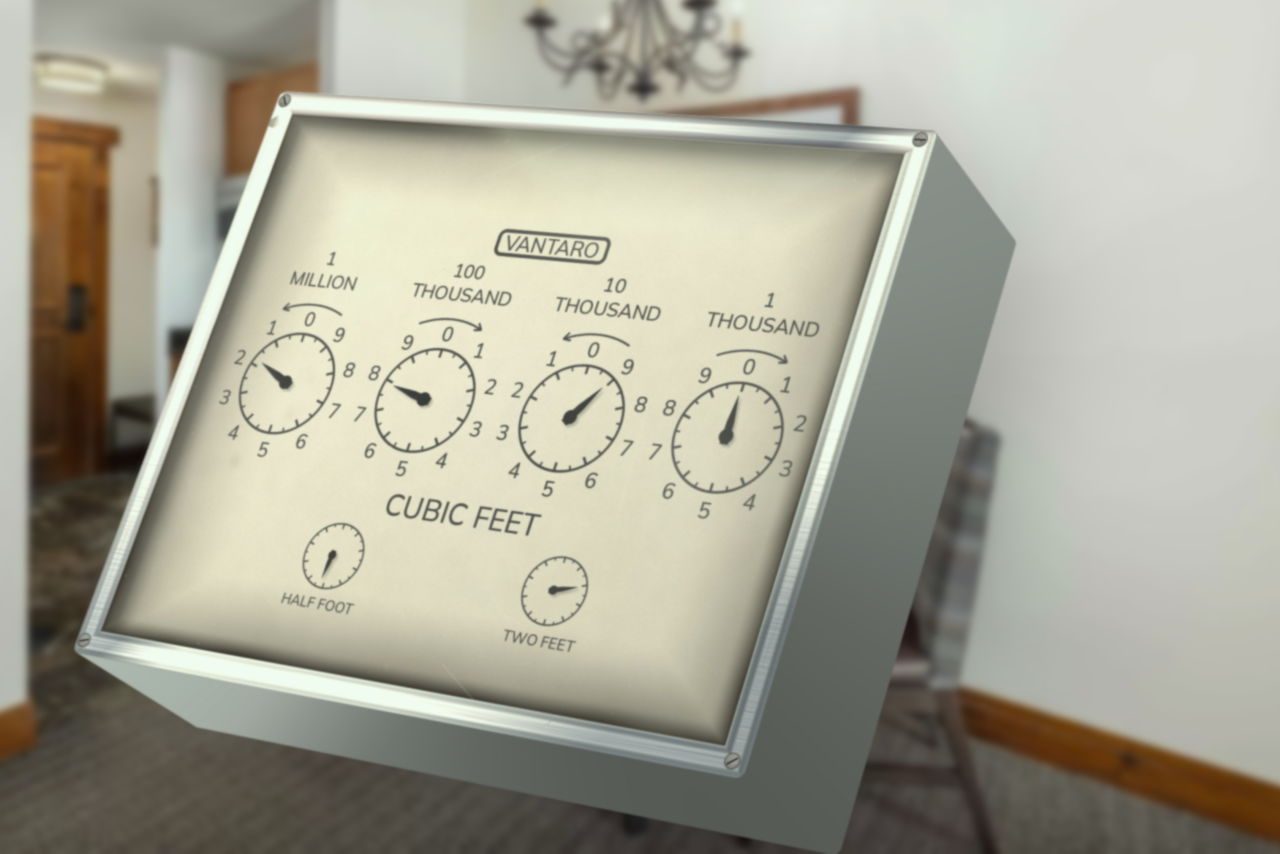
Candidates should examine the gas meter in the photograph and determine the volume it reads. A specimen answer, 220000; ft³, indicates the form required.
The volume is 179000; ft³
